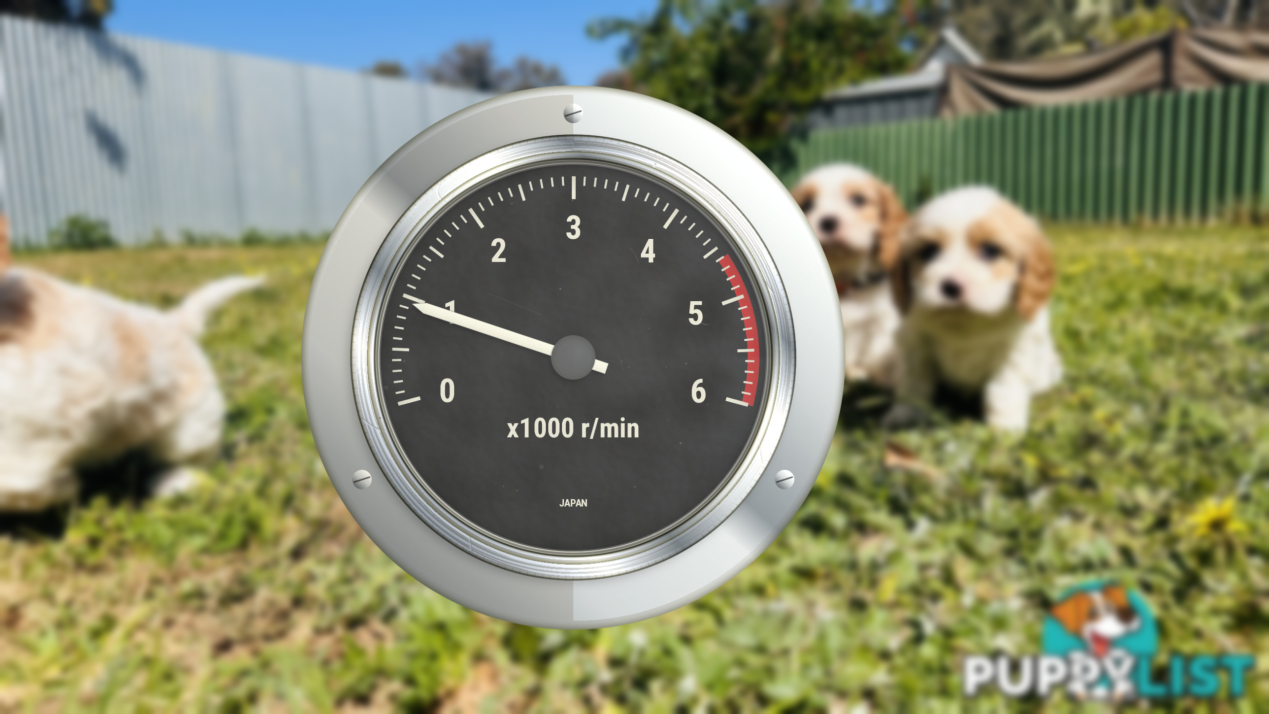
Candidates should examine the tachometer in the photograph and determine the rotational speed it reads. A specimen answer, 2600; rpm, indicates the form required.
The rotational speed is 950; rpm
